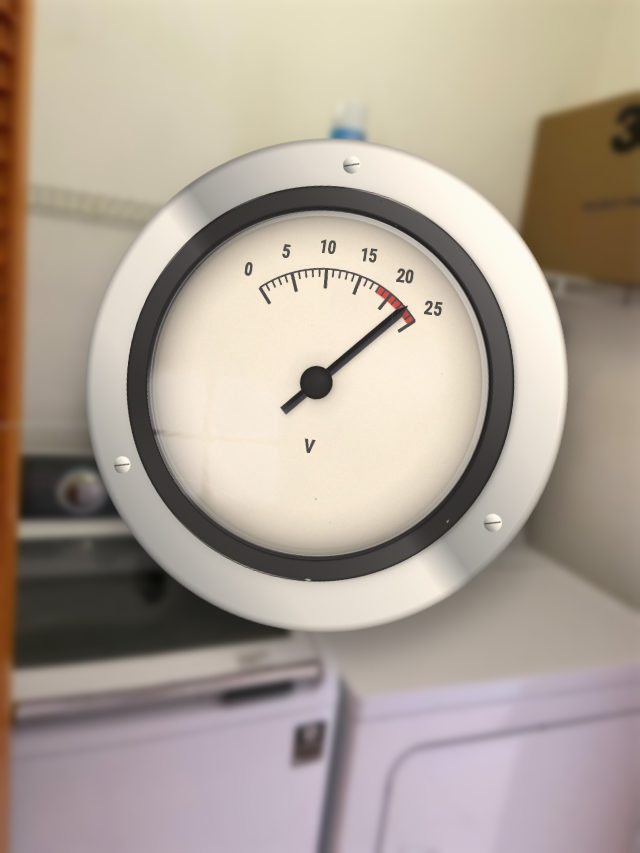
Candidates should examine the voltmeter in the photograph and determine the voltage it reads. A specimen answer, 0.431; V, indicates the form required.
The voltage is 23; V
